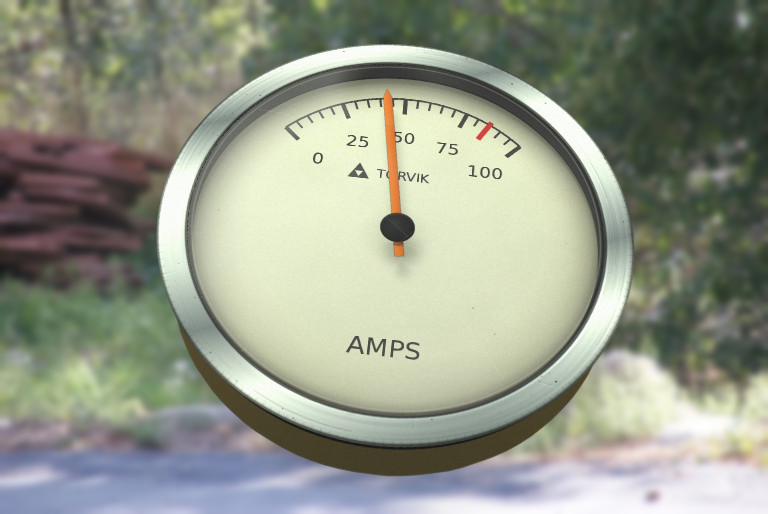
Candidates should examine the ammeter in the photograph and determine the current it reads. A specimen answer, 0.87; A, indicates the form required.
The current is 42.5; A
